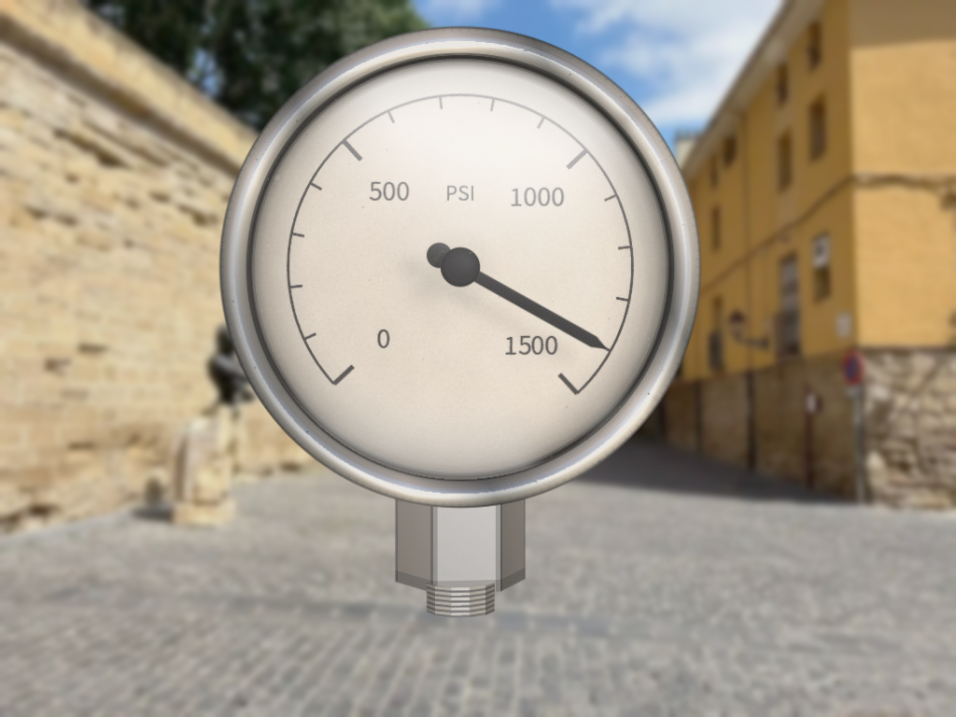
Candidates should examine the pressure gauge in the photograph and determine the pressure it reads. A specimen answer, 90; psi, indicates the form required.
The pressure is 1400; psi
